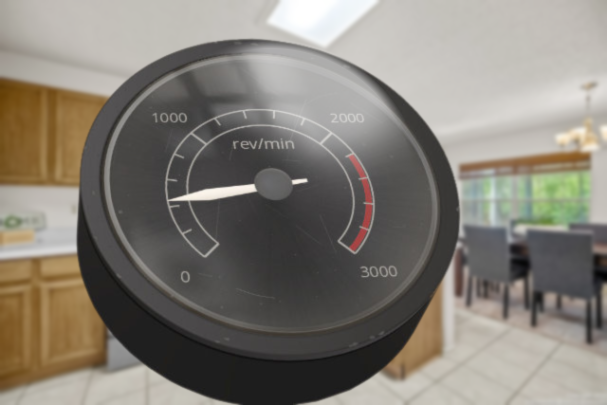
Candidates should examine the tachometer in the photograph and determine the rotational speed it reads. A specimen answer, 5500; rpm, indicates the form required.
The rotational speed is 400; rpm
